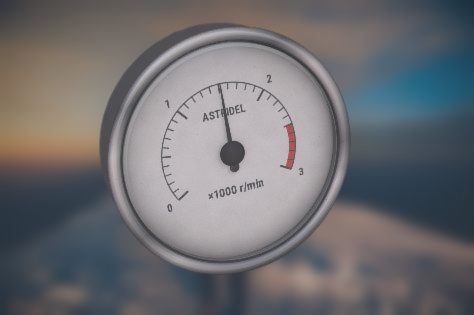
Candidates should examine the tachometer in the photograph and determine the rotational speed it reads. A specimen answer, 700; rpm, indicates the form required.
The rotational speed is 1500; rpm
